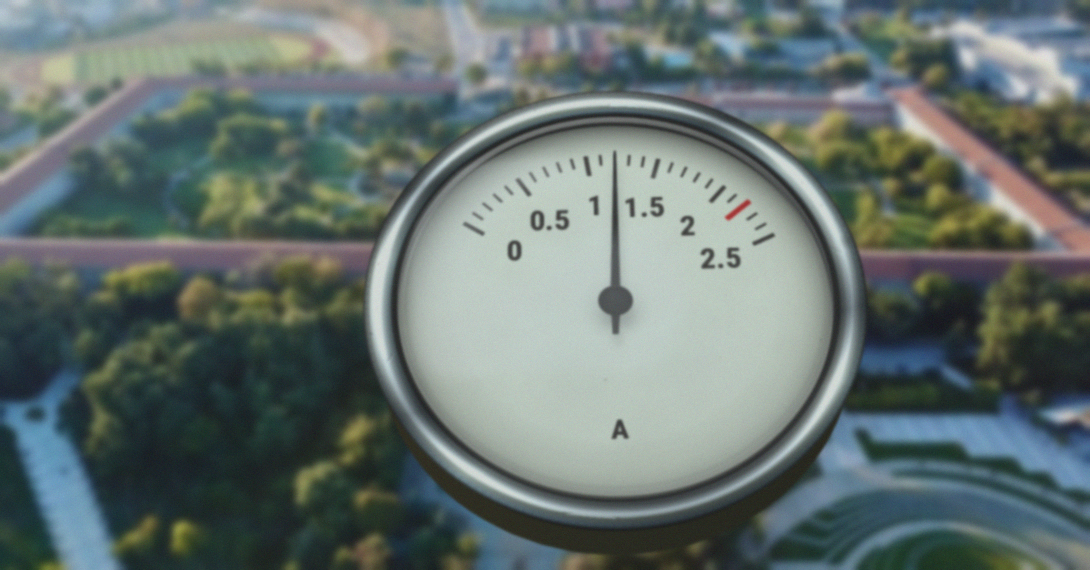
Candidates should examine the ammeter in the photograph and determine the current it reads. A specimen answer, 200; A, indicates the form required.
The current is 1.2; A
